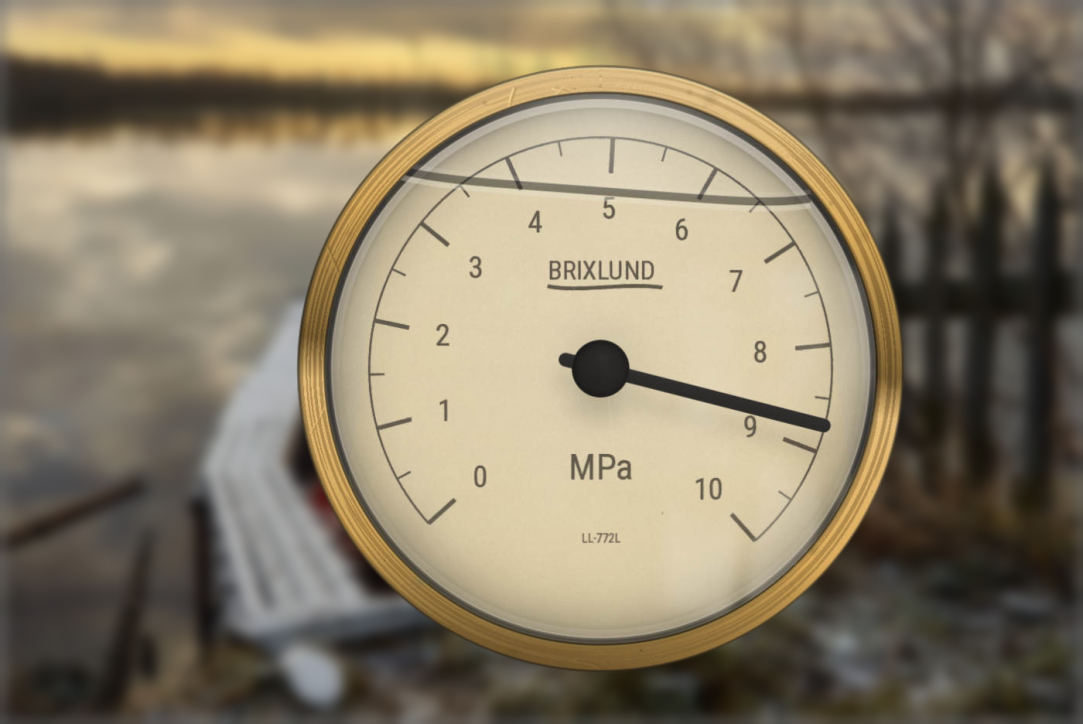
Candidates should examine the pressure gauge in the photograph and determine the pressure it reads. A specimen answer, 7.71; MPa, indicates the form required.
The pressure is 8.75; MPa
